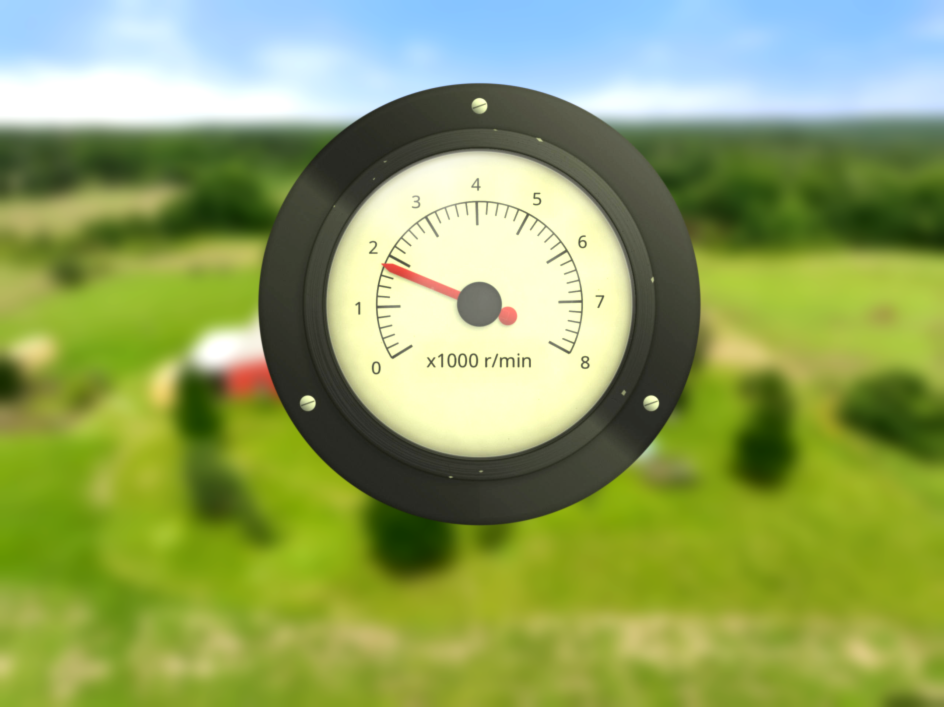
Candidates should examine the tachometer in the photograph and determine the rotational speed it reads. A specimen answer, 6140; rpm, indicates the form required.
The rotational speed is 1800; rpm
